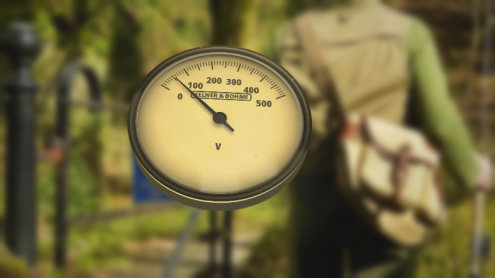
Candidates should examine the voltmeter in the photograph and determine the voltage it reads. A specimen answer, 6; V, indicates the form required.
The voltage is 50; V
